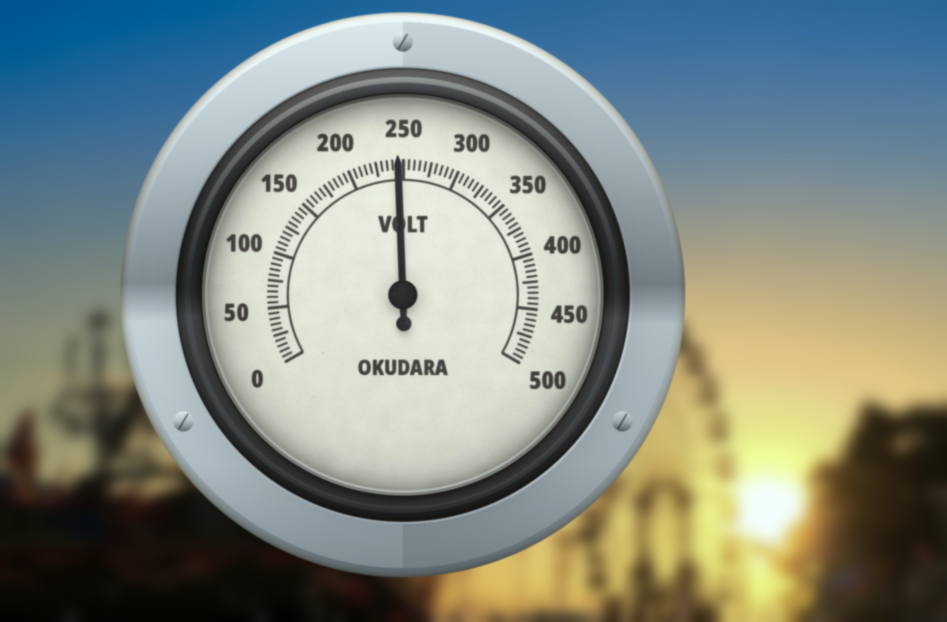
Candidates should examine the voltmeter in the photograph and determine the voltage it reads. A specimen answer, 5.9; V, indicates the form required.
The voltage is 245; V
